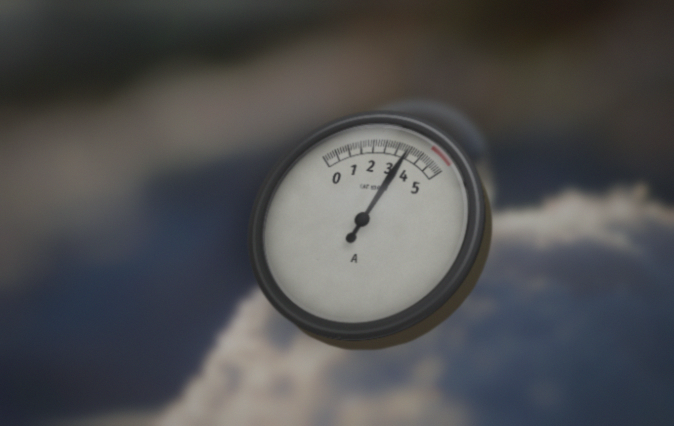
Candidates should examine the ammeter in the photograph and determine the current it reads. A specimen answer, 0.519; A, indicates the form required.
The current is 3.5; A
